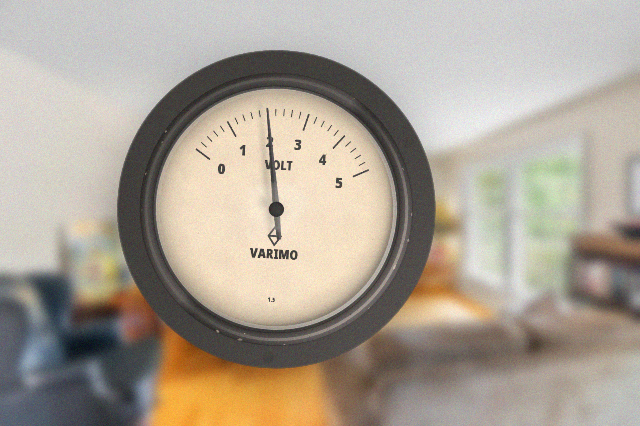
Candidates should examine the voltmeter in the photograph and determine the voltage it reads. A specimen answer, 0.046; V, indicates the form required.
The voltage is 2; V
